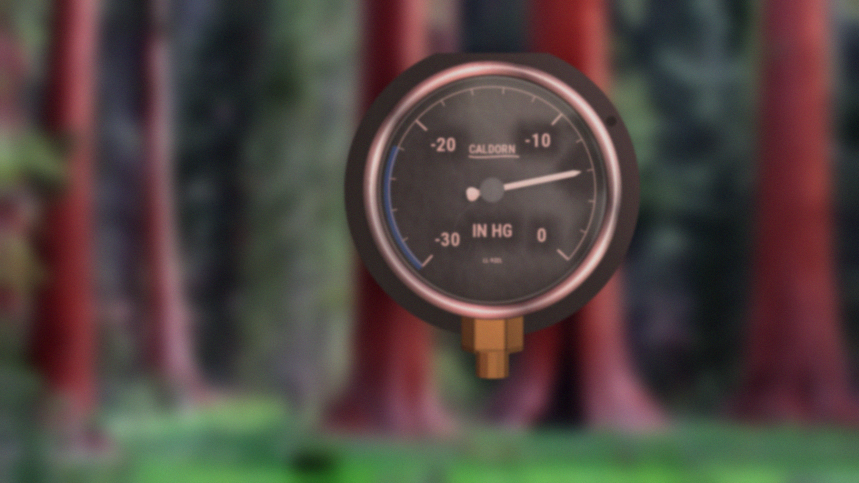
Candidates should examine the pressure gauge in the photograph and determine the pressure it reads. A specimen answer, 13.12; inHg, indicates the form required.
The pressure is -6; inHg
